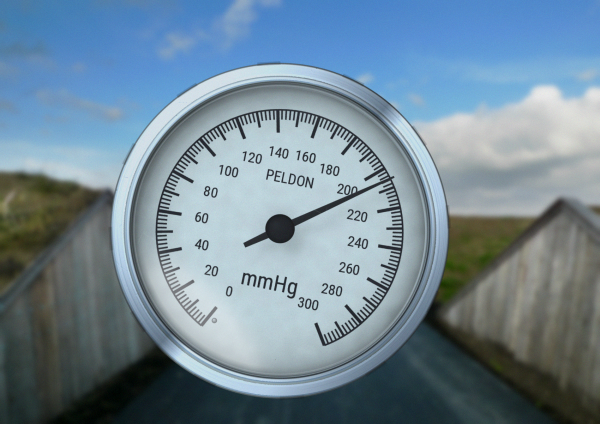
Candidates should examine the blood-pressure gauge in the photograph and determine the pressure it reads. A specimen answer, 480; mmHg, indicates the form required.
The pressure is 206; mmHg
